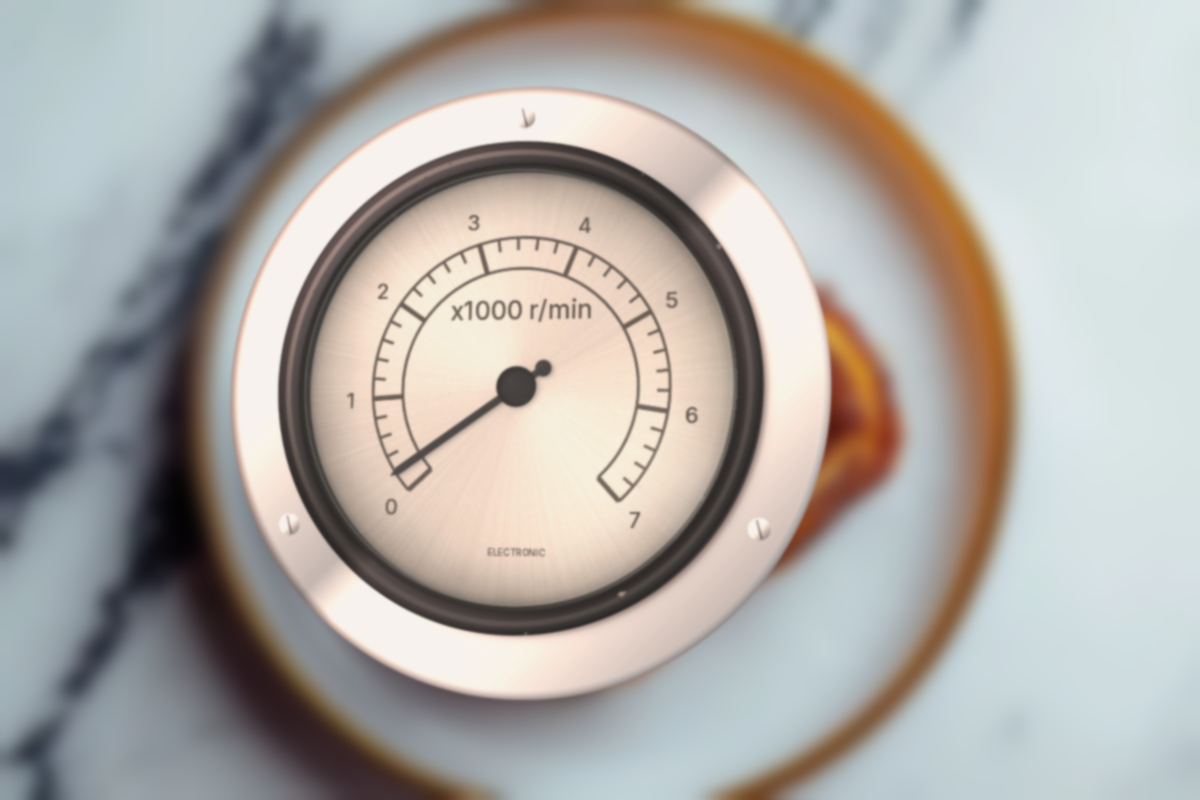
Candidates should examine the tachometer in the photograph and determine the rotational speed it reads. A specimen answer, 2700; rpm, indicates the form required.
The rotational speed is 200; rpm
